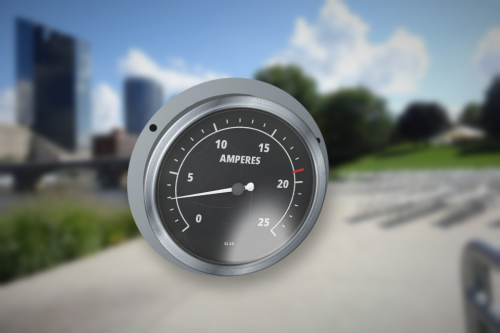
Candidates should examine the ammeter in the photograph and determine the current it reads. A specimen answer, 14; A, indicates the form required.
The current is 3; A
